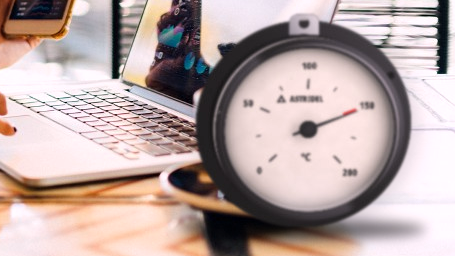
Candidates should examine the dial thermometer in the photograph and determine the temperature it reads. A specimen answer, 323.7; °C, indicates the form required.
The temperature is 150; °C
